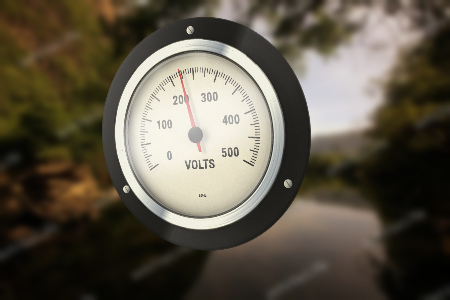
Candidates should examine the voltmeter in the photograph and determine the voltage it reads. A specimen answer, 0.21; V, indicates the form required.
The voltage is 225; V
